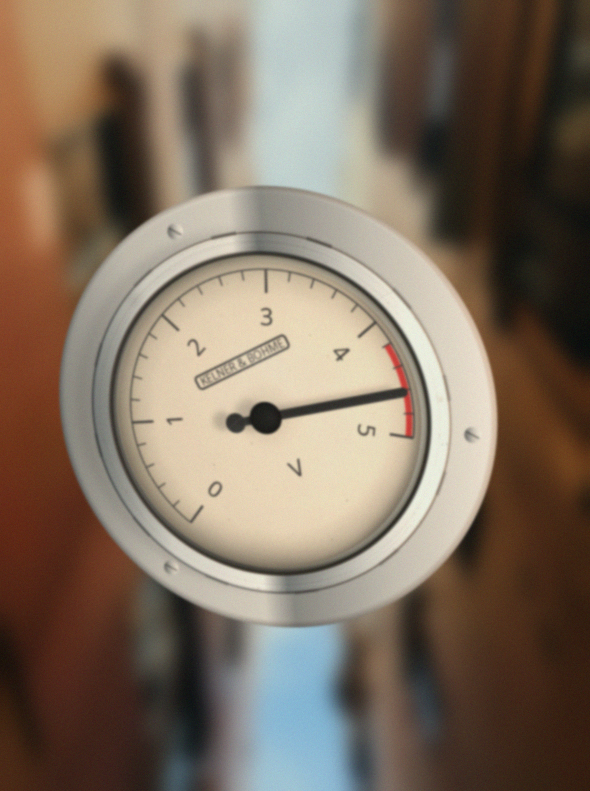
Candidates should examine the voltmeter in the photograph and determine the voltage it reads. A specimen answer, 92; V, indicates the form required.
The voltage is 4.6; V
